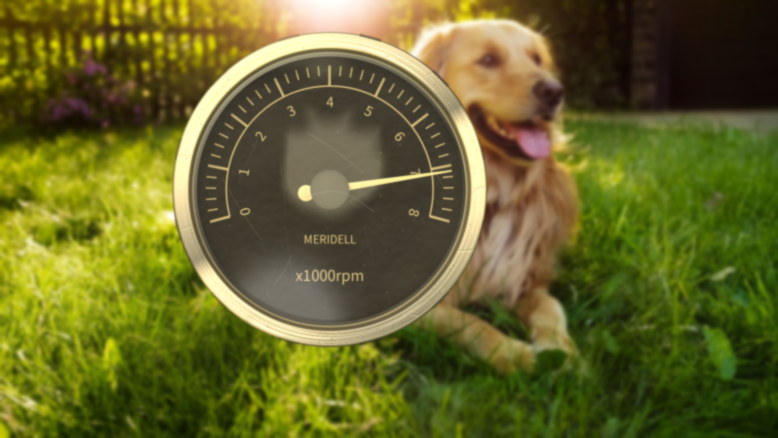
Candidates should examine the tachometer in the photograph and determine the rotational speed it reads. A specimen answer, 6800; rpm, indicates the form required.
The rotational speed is 7100; rpm
